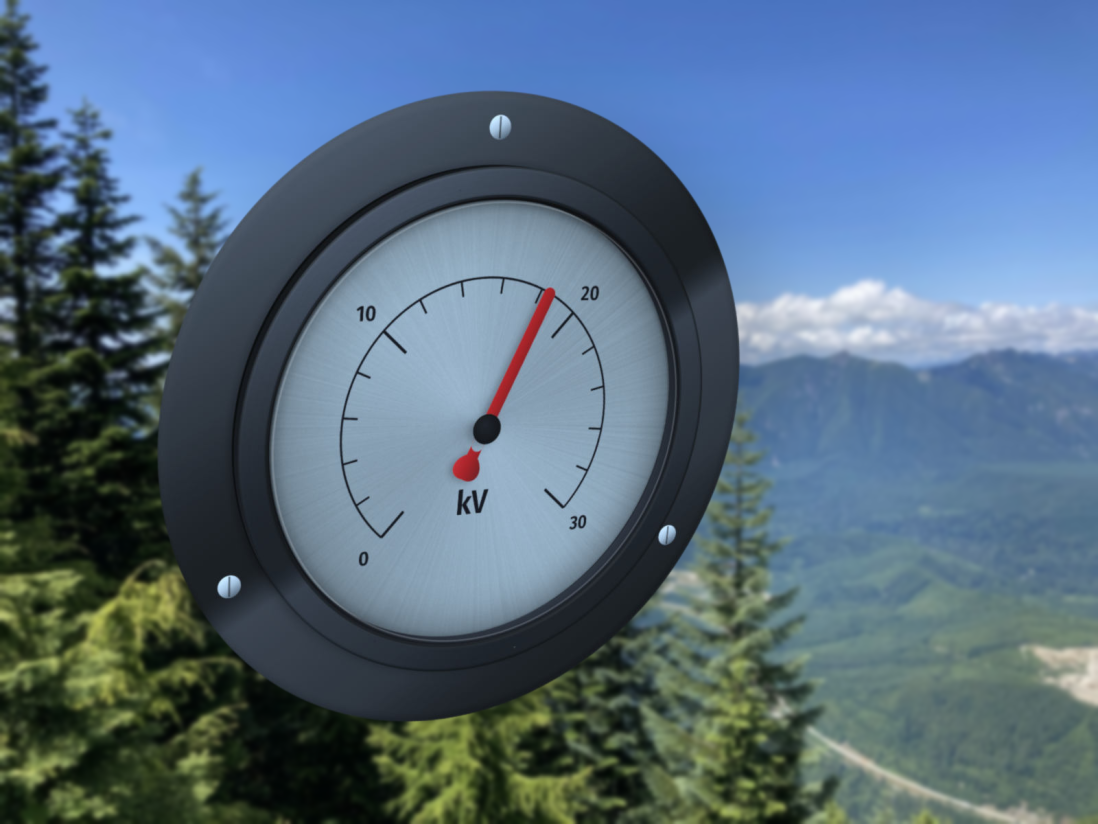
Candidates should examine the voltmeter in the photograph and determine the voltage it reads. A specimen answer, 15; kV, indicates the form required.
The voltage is 18; kV
